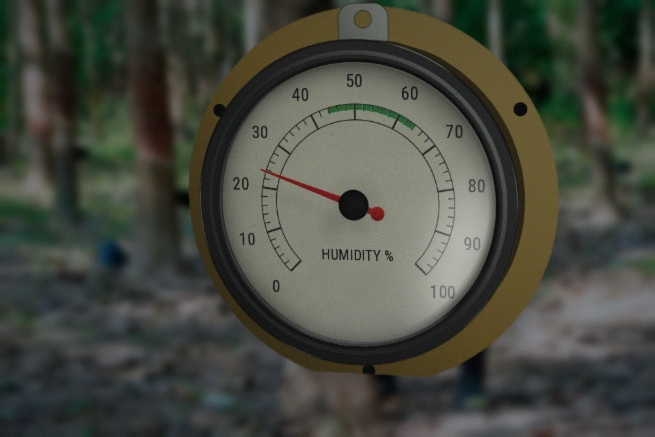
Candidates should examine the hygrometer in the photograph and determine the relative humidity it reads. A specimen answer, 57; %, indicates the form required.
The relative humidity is 24; %
